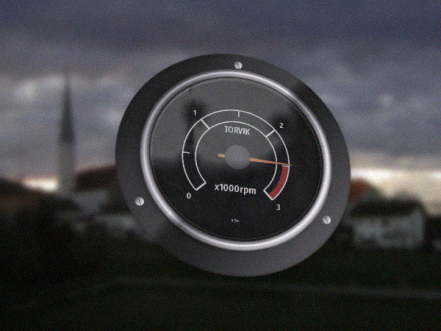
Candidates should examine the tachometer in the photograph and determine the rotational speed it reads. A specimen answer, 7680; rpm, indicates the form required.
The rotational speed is 2500; rpm
